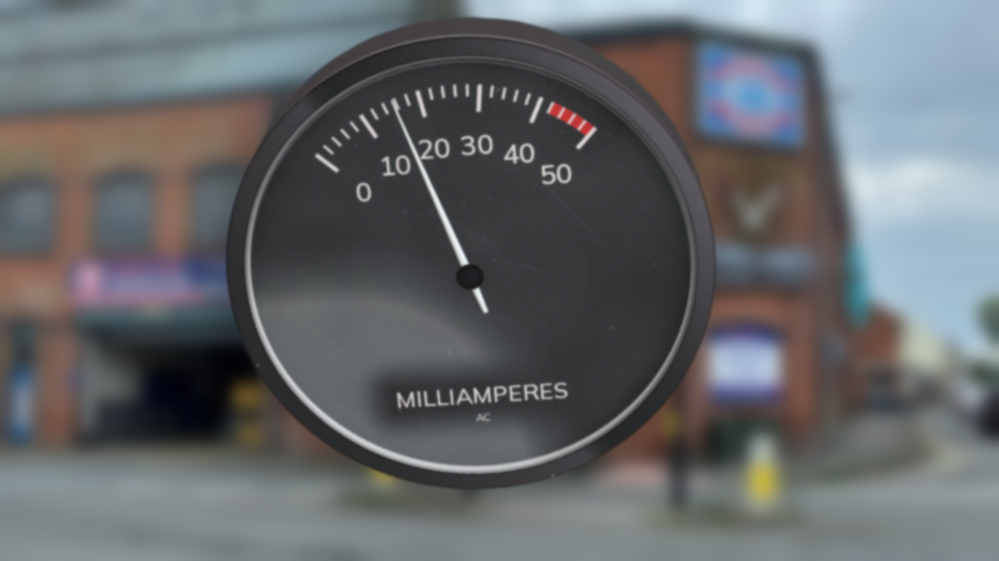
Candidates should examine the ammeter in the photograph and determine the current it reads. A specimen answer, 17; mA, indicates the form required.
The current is 16; mA
